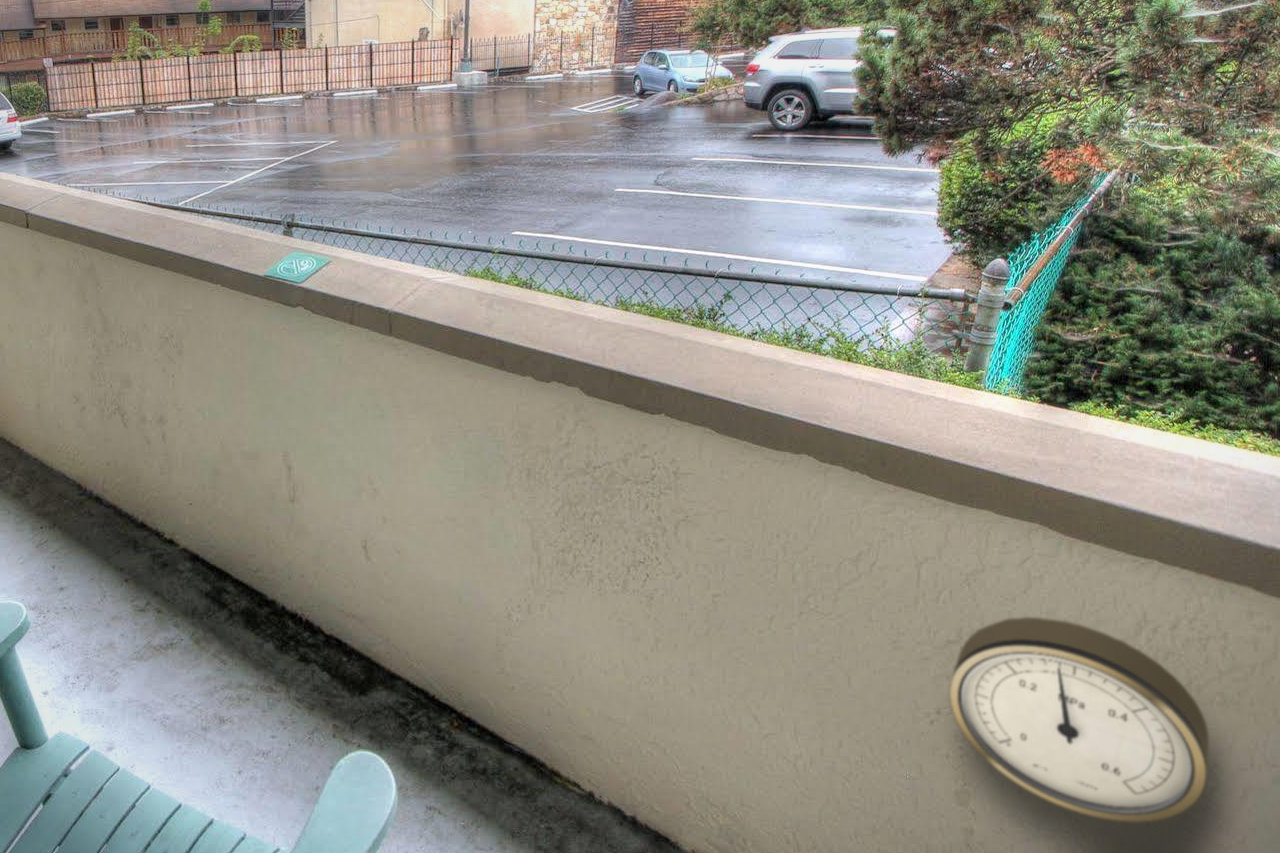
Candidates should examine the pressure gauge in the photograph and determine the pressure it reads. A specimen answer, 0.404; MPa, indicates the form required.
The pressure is 0.28; MPa
